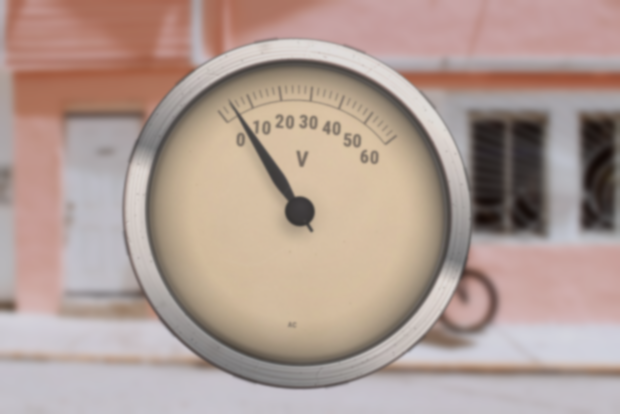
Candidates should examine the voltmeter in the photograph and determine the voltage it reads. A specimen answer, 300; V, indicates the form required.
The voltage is 4; V
